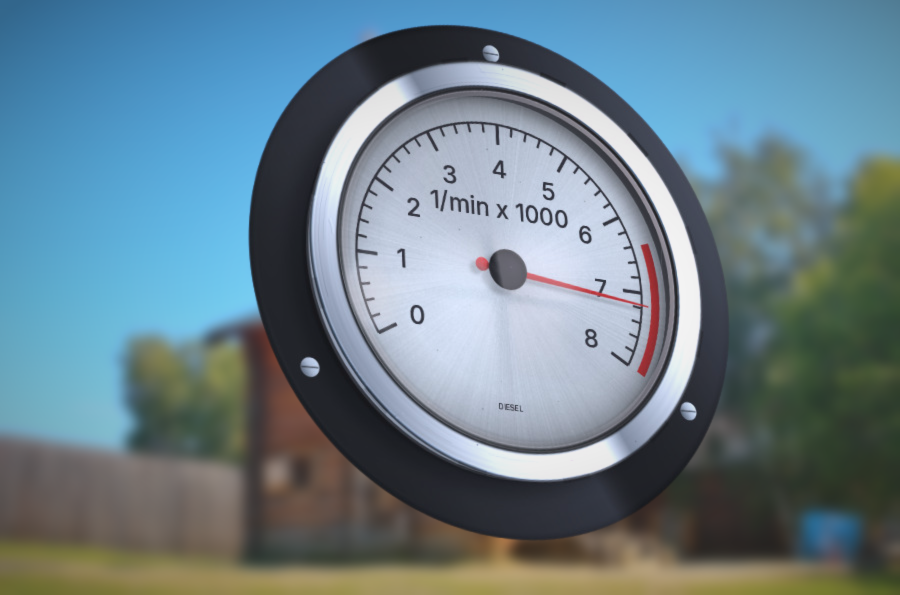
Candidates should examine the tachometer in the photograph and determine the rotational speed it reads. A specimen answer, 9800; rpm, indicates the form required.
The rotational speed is 7200; rpm
